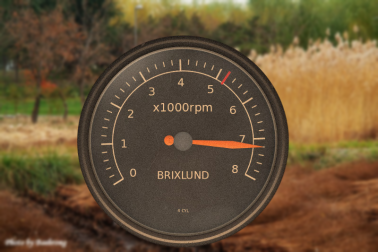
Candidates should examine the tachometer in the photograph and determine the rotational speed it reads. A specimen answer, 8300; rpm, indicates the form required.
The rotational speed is 7200; rpm
